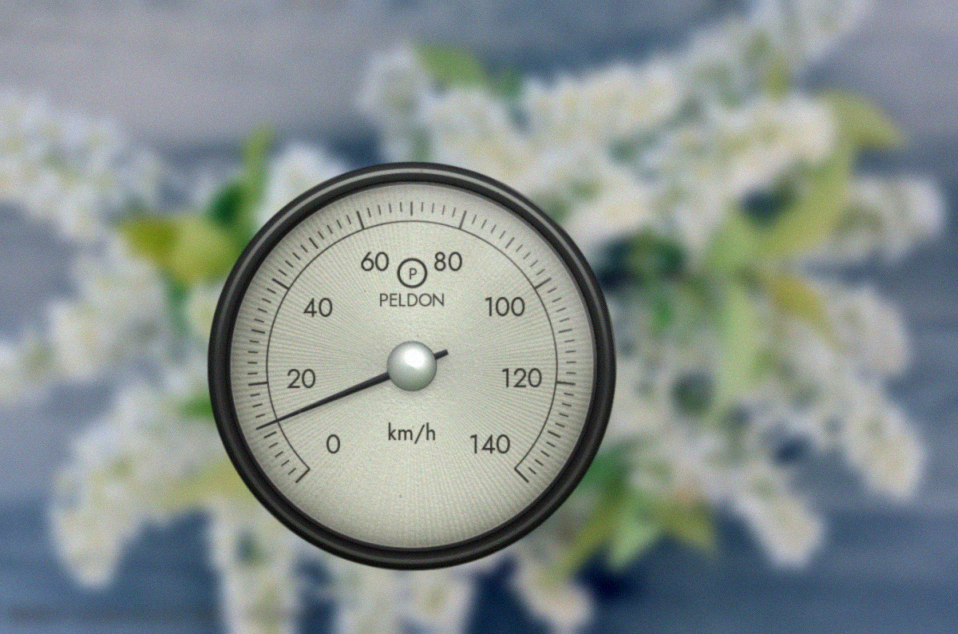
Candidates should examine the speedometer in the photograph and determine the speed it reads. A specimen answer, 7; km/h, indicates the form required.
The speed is 12; km/h
